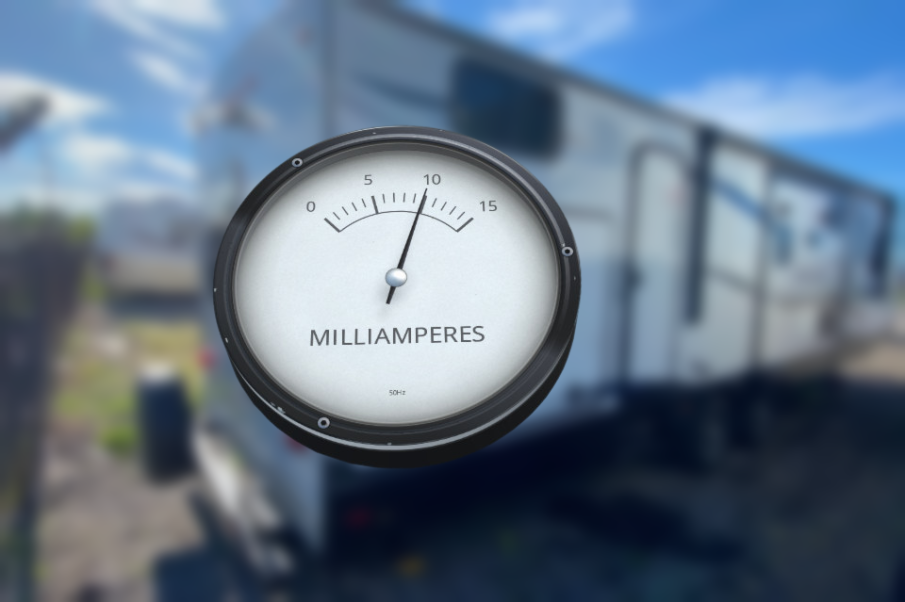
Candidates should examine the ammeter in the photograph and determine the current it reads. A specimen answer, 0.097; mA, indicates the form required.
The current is 10; mA
